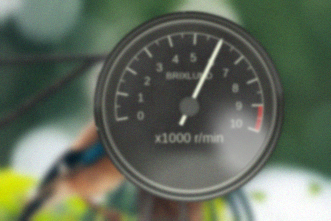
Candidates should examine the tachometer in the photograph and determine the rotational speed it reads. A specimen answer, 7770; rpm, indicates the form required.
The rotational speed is 6000; rpm
